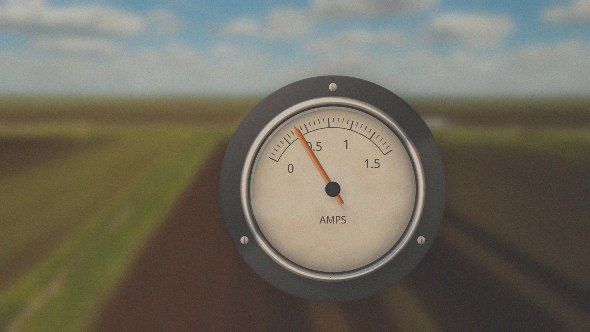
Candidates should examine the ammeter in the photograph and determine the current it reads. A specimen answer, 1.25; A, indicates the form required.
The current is 0.4; A
